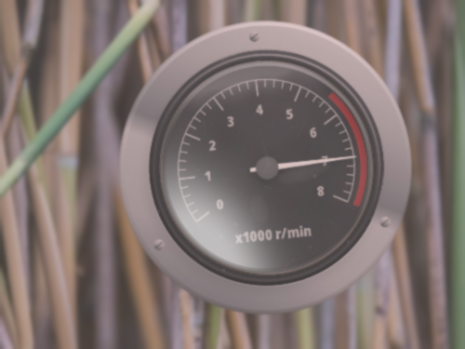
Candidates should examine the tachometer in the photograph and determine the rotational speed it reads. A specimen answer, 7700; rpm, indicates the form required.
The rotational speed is 7000; rpm
